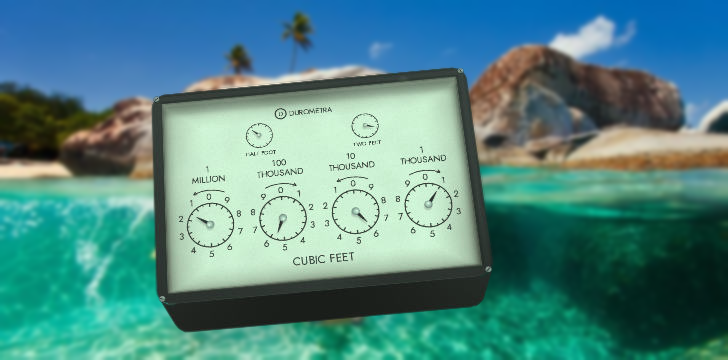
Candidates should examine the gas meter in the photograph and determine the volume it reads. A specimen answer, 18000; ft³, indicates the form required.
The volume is 156100; ft³
